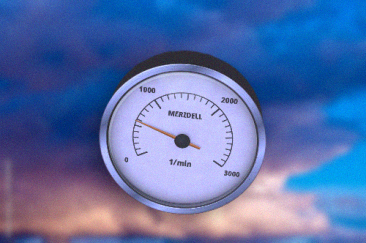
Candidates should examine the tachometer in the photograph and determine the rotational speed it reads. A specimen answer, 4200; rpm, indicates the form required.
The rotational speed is 600; rpm
